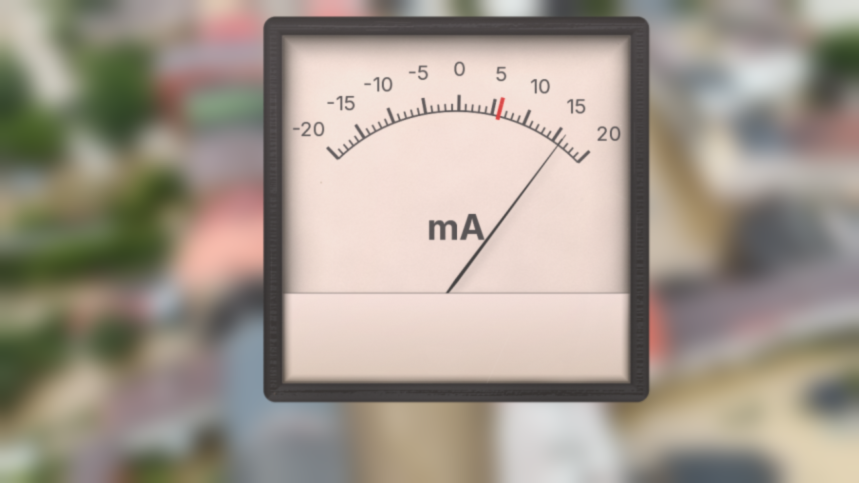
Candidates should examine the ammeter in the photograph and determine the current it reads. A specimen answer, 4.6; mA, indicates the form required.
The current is 16; mA
